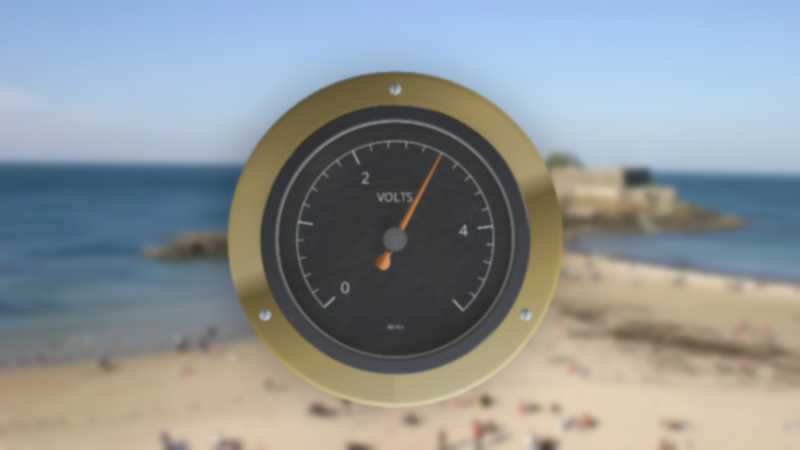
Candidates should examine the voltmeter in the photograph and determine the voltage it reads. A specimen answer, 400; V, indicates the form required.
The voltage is 3; V
